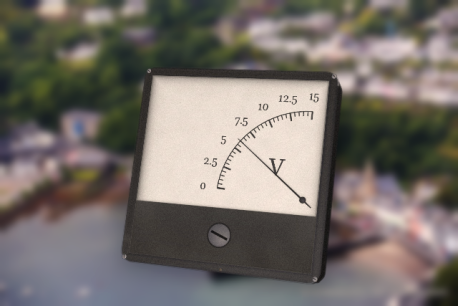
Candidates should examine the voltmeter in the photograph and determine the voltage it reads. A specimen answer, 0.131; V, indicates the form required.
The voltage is 6; V
